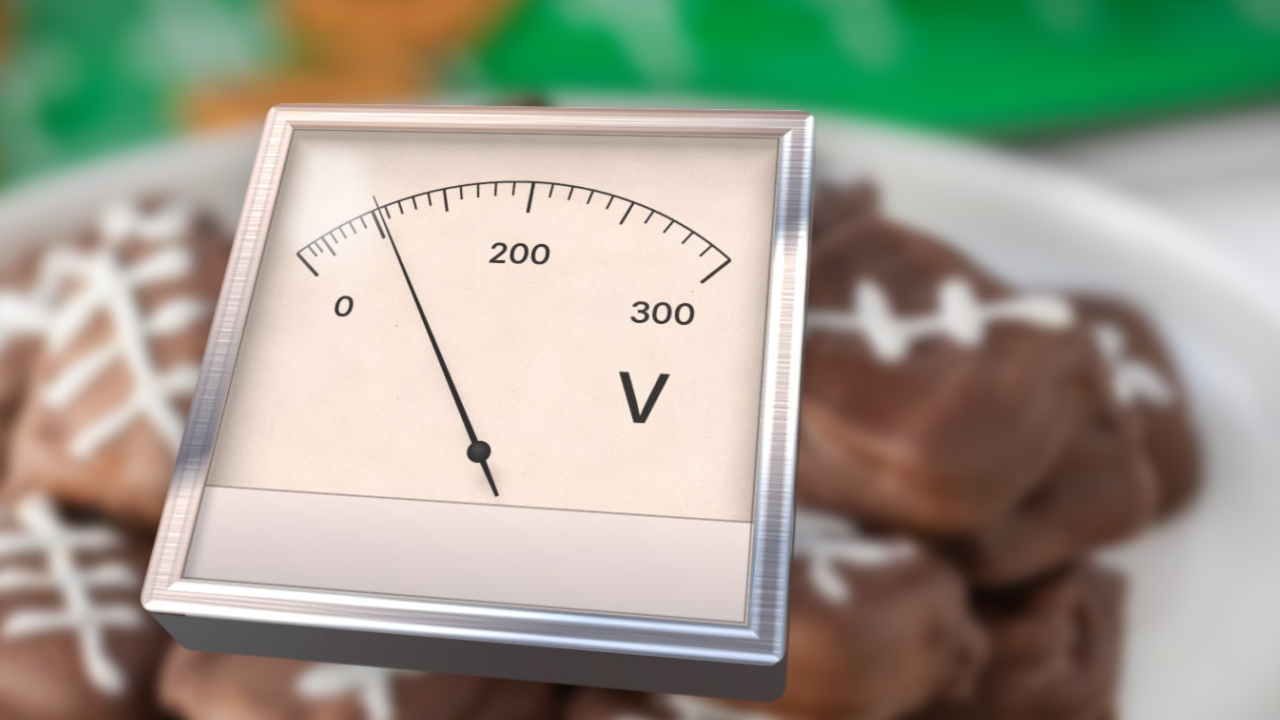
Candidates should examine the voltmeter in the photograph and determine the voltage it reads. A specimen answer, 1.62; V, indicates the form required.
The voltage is 105; V
